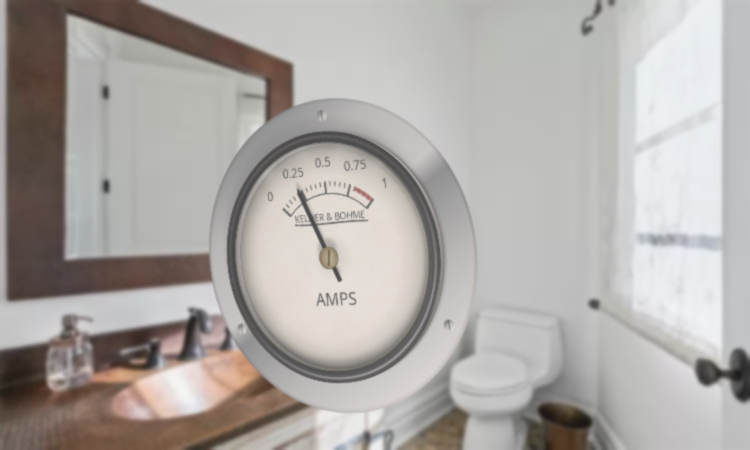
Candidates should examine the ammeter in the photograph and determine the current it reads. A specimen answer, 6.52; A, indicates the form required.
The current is 0.25; A
